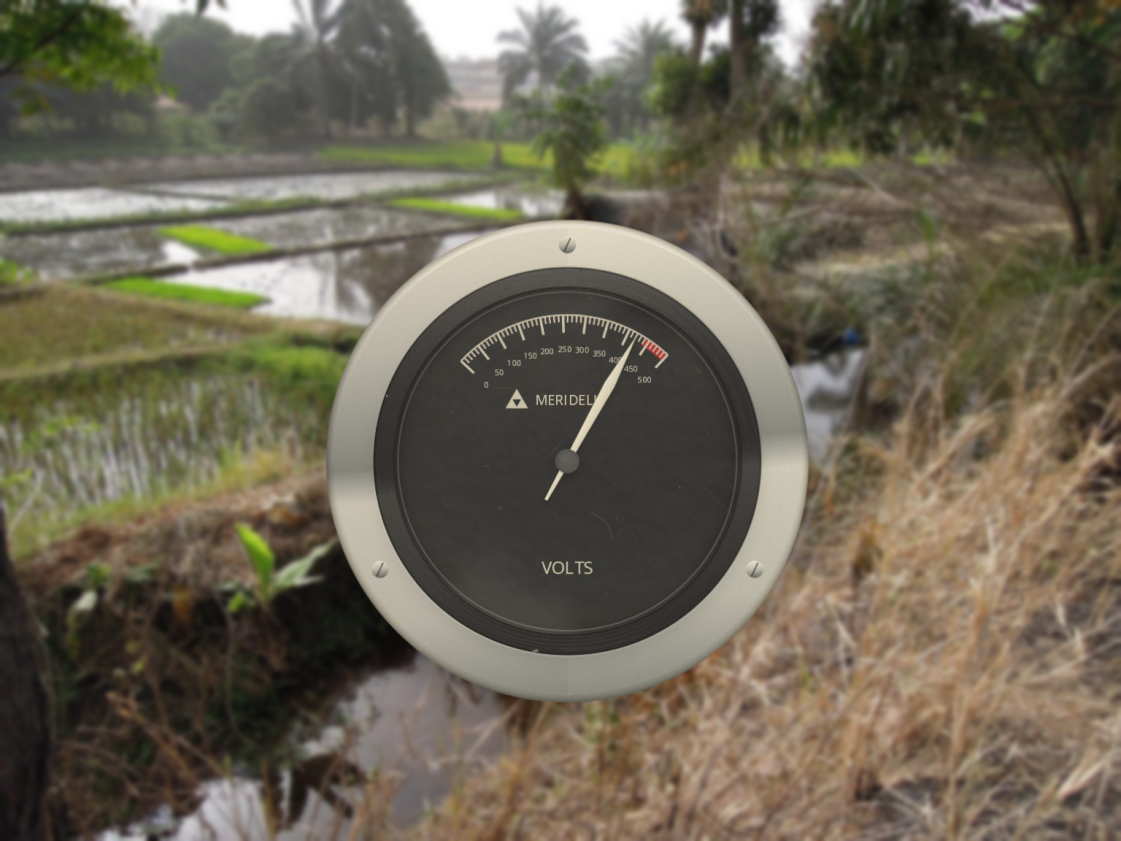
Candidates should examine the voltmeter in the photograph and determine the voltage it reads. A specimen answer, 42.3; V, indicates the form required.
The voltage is 420; V
